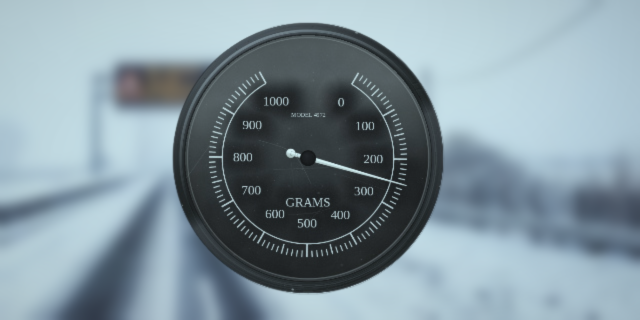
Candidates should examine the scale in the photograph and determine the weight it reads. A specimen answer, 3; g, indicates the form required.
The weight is 250; g
